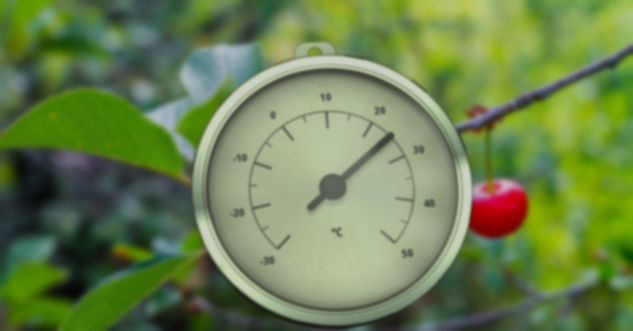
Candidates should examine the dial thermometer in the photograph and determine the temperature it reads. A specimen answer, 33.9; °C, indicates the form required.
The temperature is 25; °C
